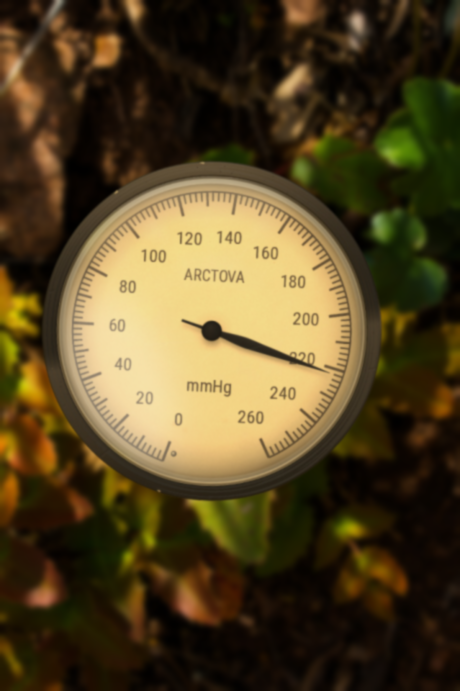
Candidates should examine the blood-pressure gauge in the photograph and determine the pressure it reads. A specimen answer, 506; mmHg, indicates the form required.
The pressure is 222; mmHg
